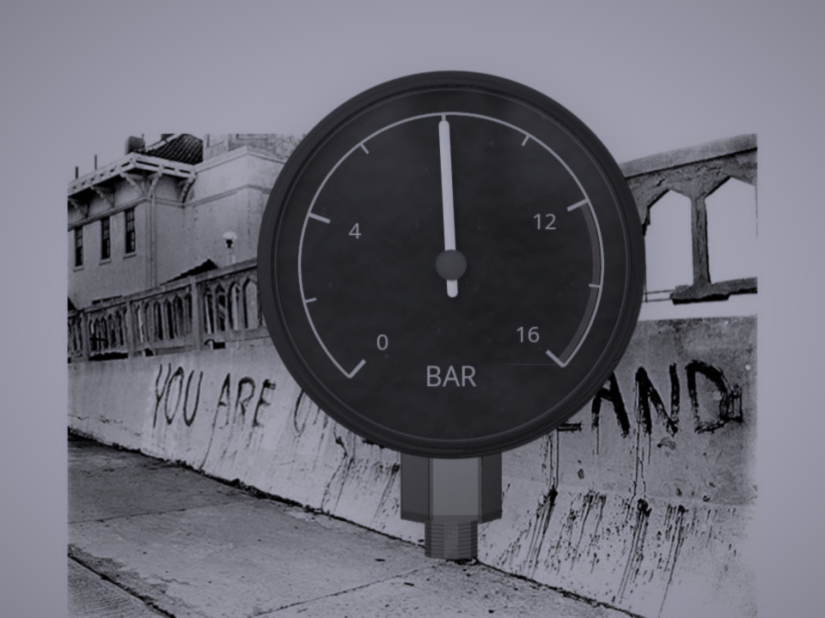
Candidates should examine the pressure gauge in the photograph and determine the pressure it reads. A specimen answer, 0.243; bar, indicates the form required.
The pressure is 8; bar
